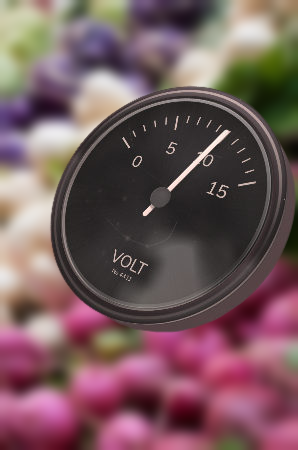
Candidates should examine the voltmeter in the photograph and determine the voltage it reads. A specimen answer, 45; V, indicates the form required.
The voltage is 10; V
